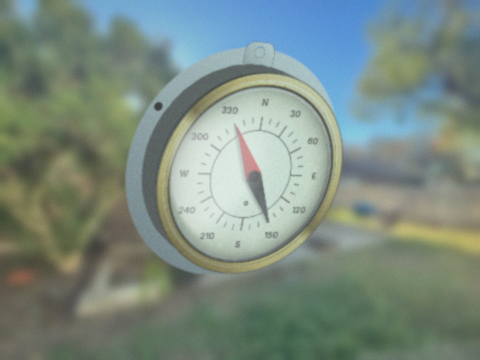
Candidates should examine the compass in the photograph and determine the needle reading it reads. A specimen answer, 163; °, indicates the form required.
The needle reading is 330; °
